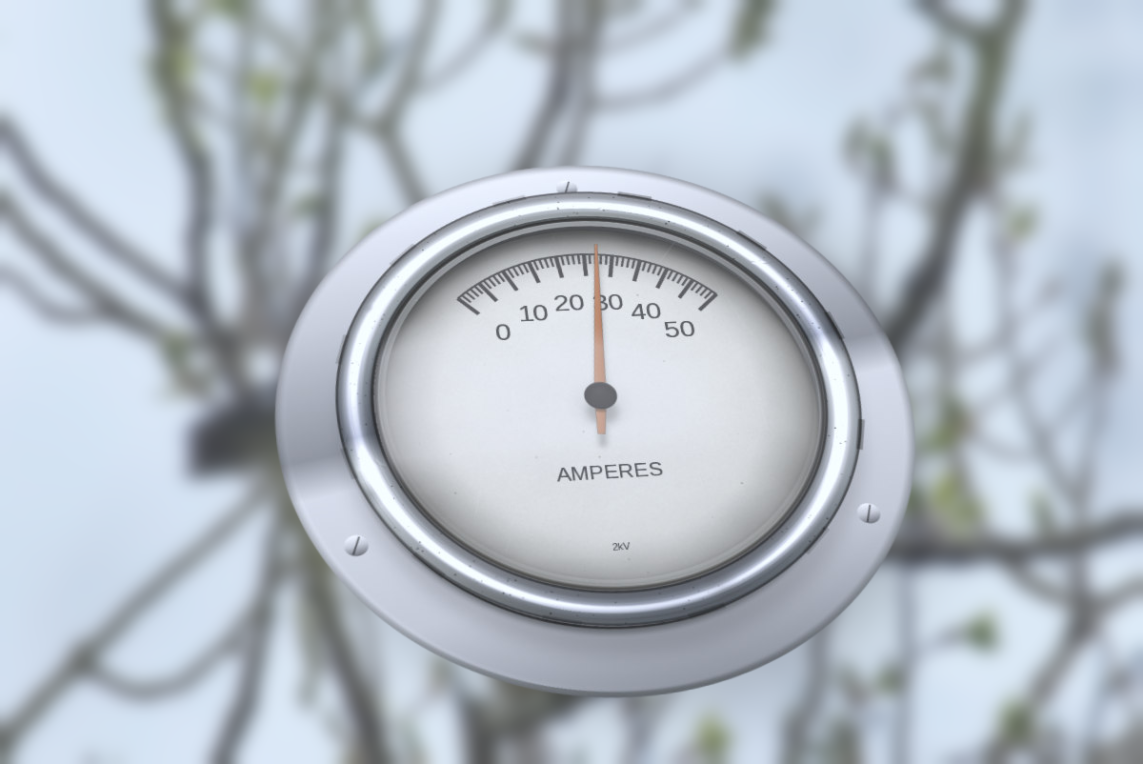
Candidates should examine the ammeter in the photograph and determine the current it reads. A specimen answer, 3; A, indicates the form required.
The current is 27; A
